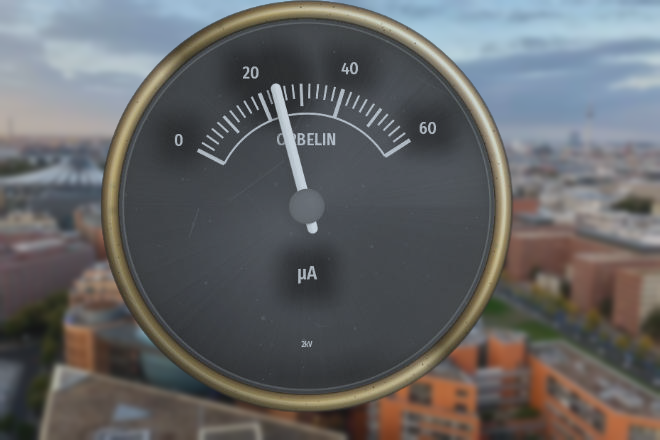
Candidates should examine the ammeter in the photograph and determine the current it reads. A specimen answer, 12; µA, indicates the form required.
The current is 24; µA
